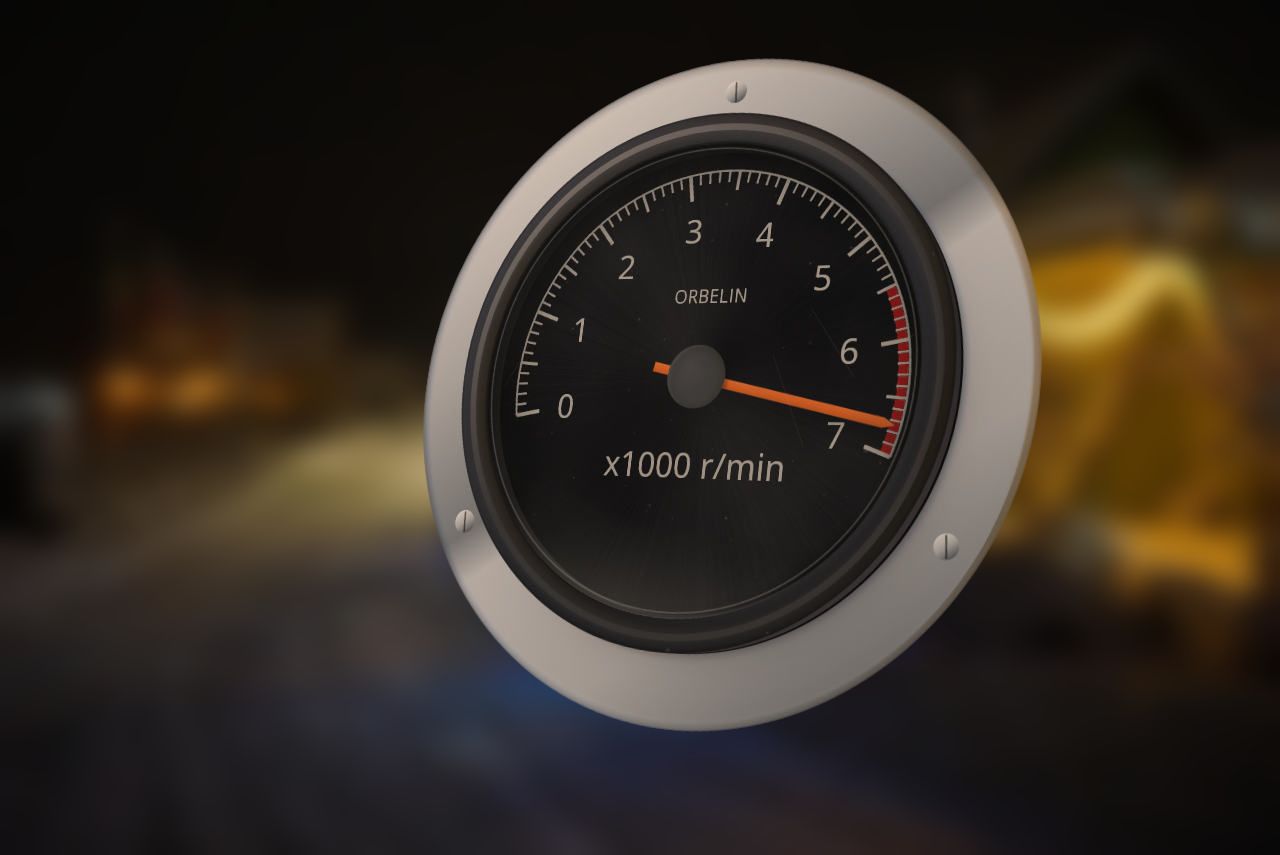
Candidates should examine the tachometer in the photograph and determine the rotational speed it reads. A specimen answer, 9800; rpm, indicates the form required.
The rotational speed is 6750; rpm
